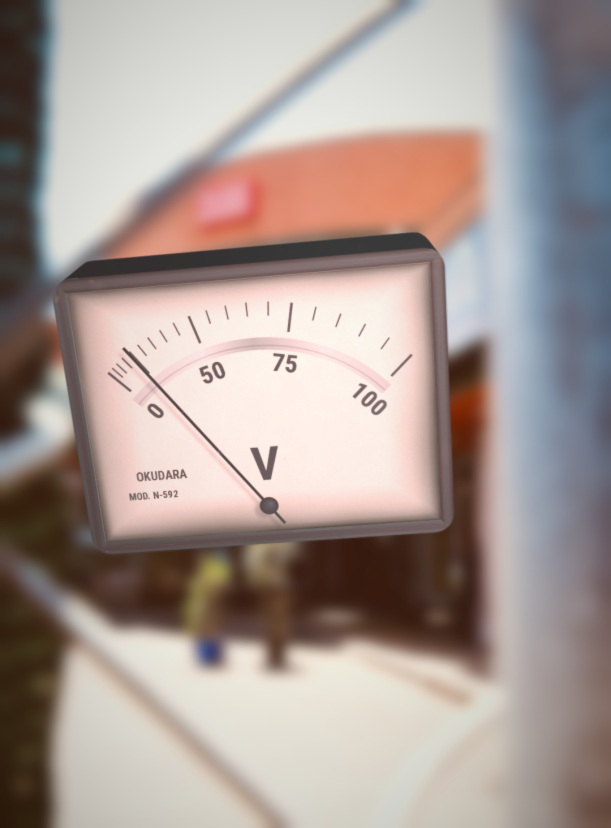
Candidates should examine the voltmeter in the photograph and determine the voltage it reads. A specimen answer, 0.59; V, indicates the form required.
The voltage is 25; V
